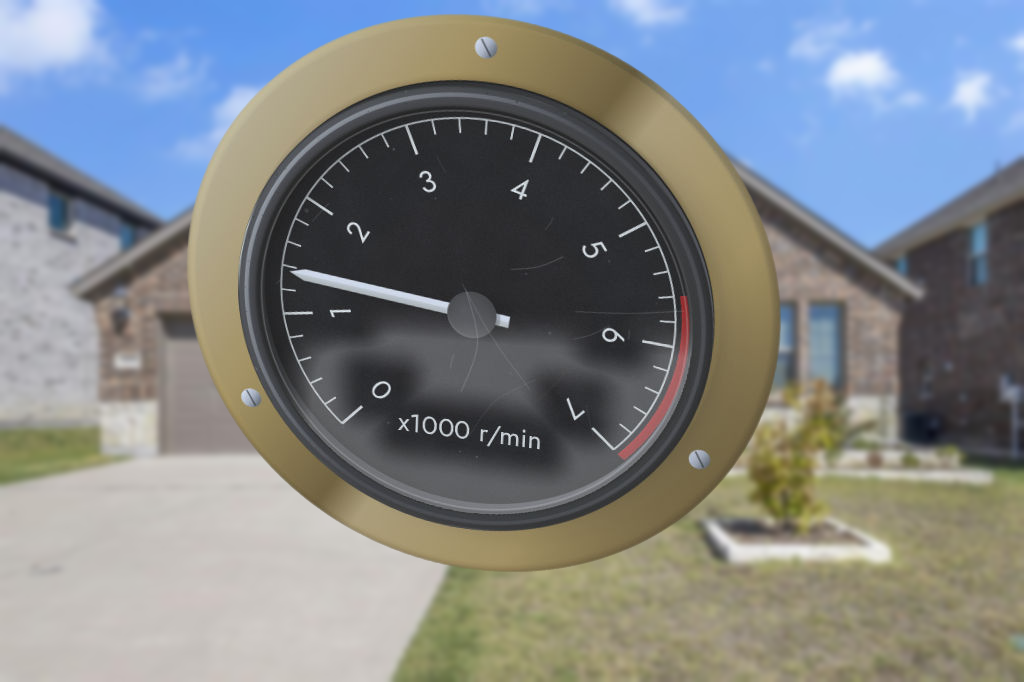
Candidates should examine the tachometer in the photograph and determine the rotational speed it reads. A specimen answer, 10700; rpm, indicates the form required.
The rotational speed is 1400; rpm
